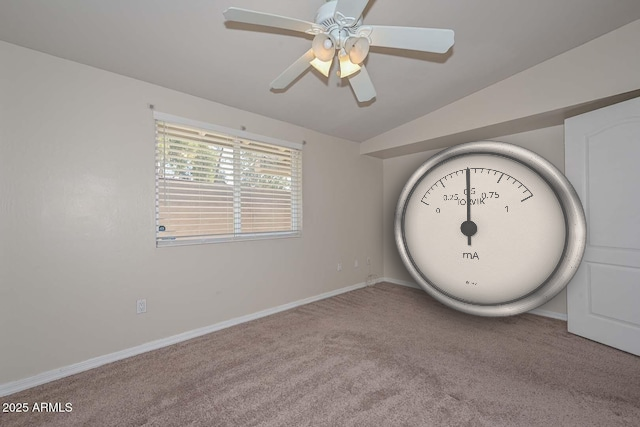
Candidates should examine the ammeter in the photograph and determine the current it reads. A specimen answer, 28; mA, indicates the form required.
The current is 0.5; mA
